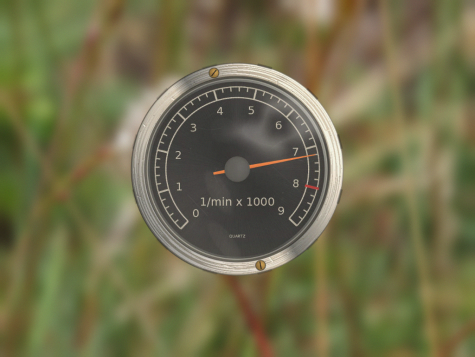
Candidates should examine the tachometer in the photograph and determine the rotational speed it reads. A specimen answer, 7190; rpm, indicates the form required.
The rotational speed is 7200; rpm
